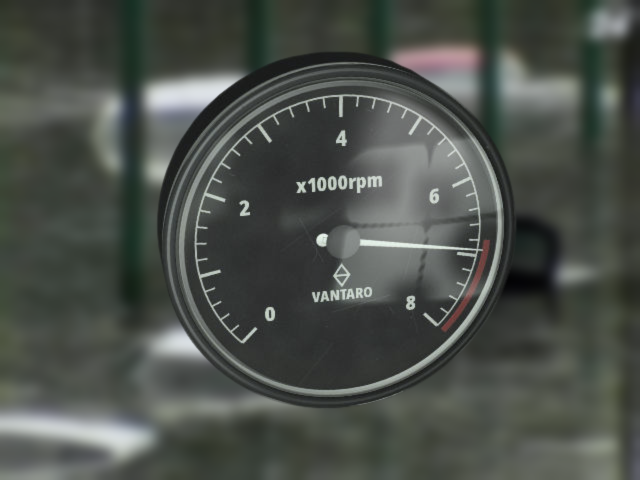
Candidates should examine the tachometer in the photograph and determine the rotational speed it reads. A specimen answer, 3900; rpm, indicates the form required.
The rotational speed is 6900; rpm
